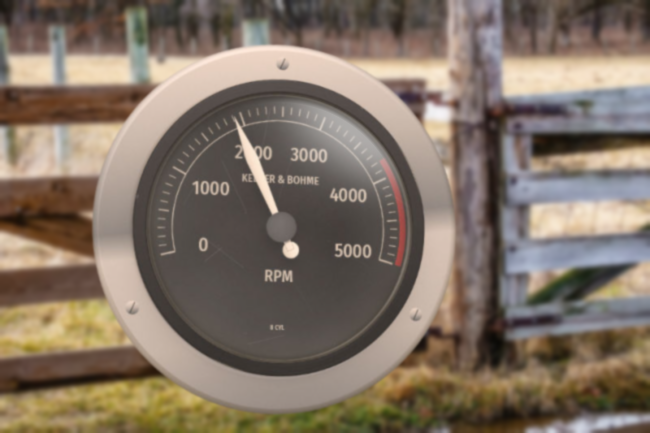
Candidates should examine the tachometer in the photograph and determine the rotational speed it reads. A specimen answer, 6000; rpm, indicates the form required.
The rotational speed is 1900; rpm
